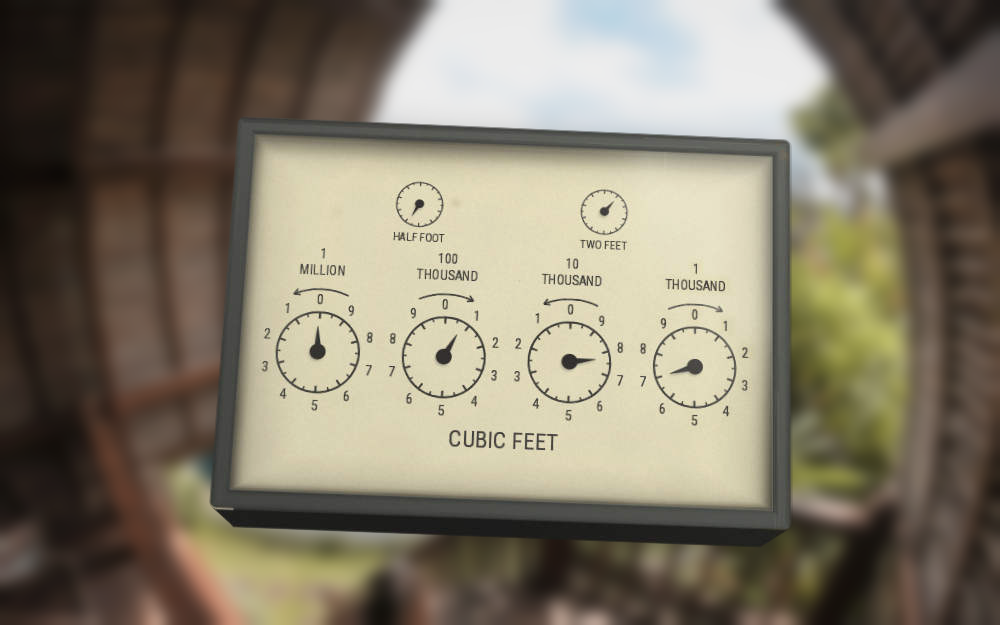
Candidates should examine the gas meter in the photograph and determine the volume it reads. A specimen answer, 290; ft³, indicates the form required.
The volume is 7700; ft³
